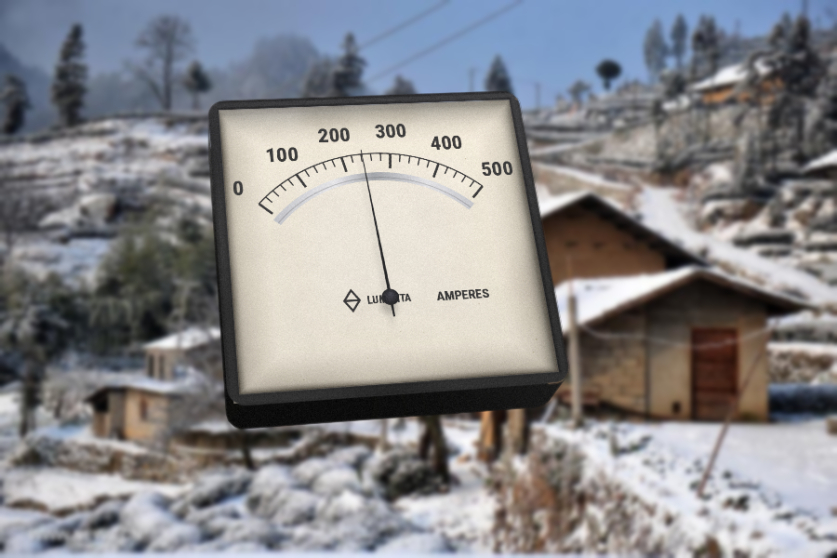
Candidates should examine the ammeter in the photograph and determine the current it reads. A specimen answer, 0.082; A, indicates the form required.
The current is 240; A
